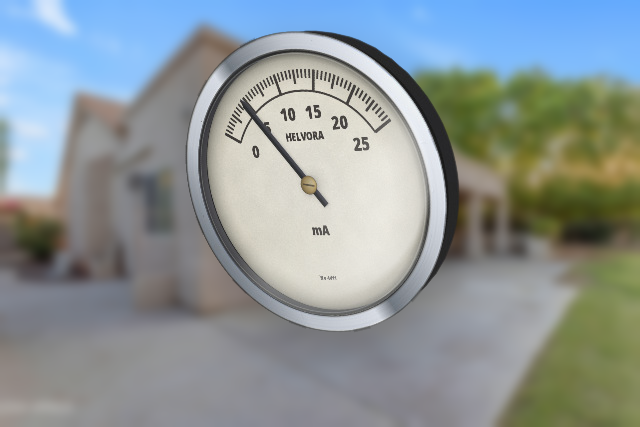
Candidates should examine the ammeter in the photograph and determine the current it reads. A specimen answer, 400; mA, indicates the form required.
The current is 5; mA
